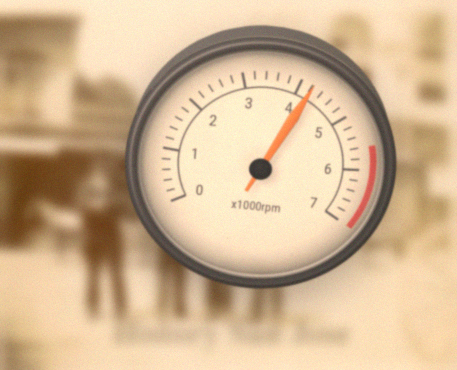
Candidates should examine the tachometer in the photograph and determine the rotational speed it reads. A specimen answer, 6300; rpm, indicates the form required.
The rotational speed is 4200; rpm
